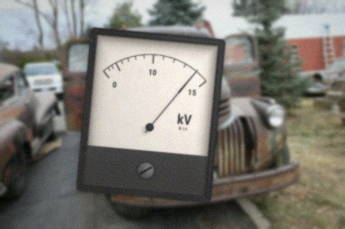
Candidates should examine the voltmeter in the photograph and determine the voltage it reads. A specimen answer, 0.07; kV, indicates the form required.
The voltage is 14; kV
